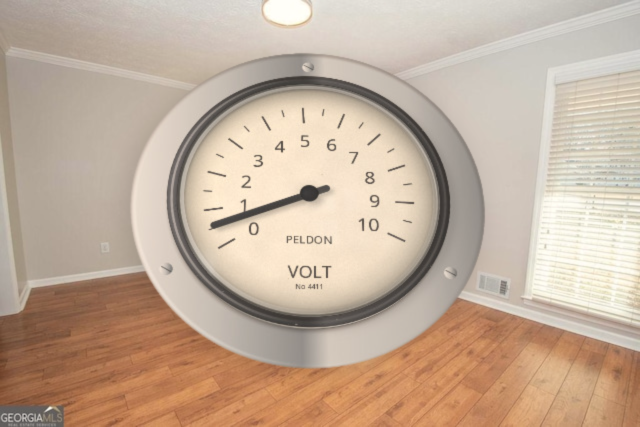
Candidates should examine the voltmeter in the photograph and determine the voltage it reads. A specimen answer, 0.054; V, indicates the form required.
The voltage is 0.5; V
